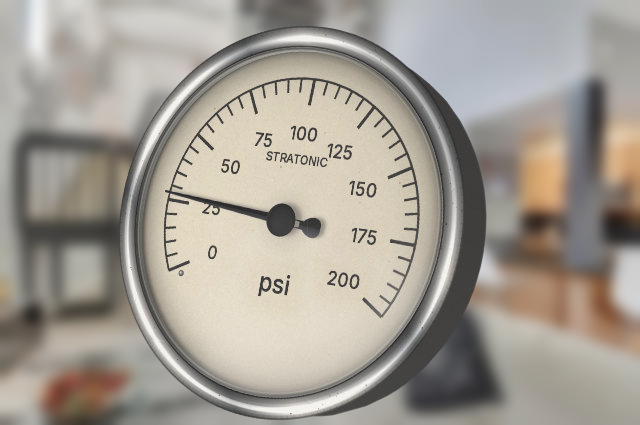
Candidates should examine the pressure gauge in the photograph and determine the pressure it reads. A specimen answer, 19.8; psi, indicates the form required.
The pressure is 27.5; psi
